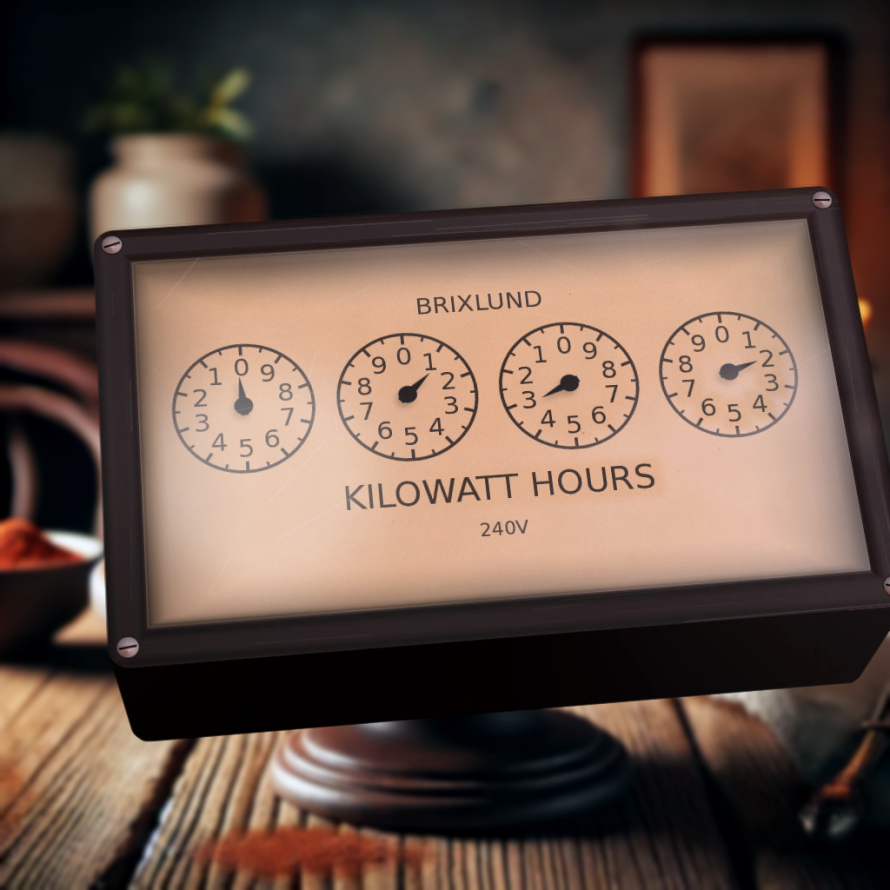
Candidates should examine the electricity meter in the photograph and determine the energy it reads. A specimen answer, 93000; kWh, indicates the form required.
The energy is 132; kWh
